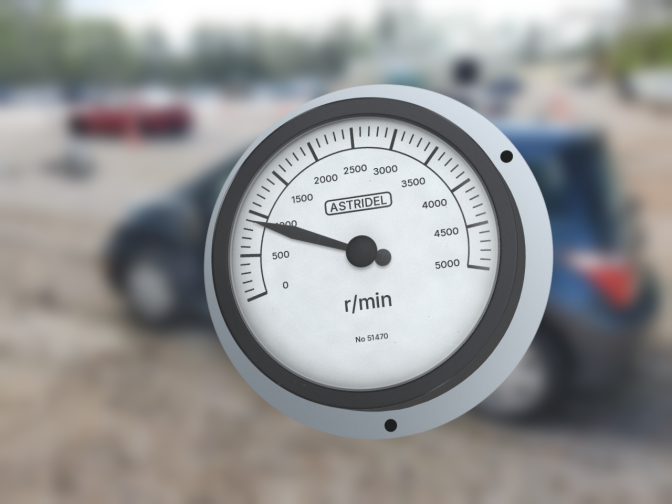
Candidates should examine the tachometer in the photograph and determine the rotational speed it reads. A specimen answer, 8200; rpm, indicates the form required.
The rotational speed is 900; rpm
